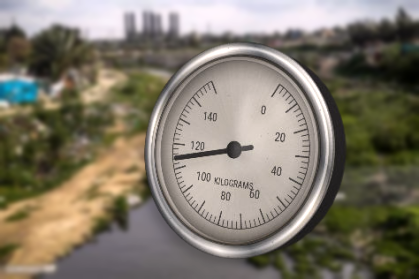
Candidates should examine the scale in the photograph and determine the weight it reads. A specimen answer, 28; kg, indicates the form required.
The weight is 114; kg
